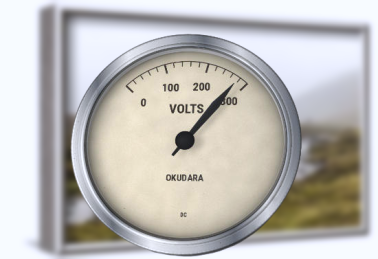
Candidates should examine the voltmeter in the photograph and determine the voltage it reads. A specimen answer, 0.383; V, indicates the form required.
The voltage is 280; V
